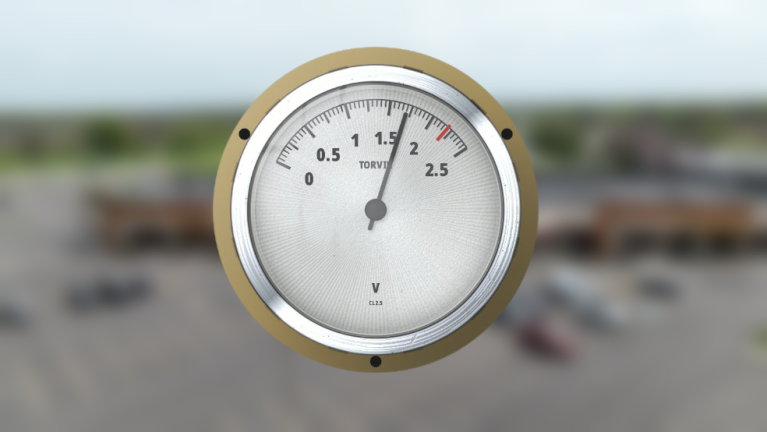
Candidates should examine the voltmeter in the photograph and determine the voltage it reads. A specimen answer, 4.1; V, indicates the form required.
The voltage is 1.7; V
